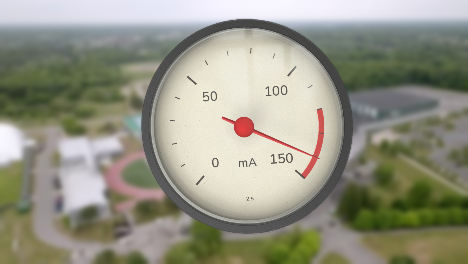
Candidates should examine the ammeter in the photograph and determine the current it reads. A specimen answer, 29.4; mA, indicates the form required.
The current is 140; mA
